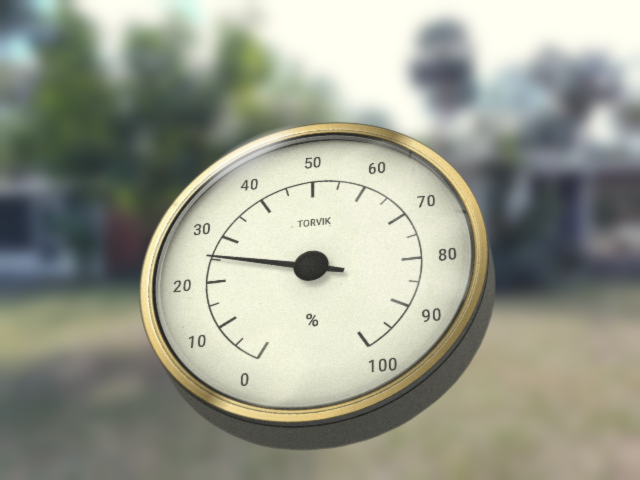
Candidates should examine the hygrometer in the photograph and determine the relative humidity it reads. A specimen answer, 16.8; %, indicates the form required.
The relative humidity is 25; %
